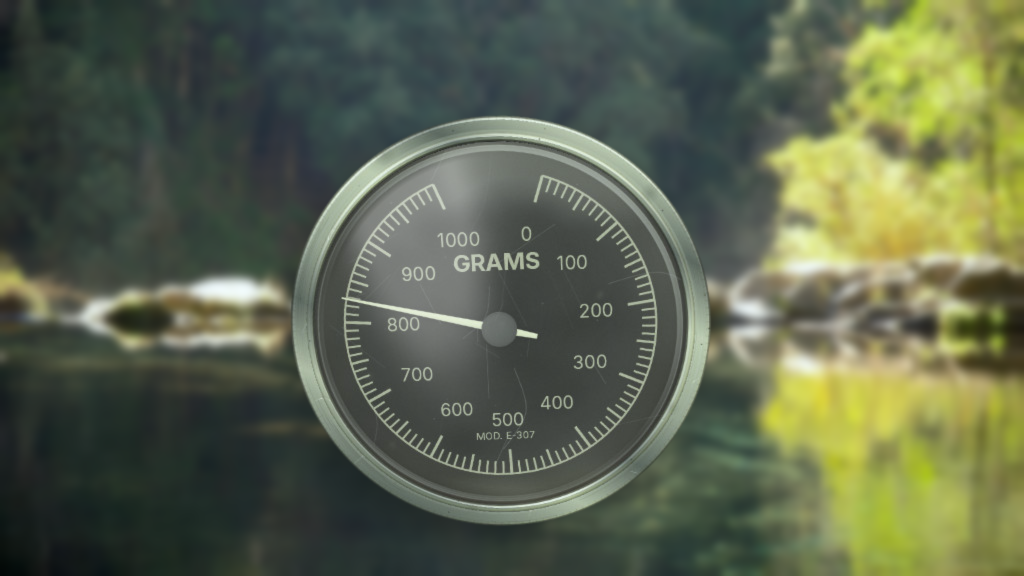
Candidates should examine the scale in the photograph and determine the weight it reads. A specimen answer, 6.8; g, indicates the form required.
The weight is 830; g
